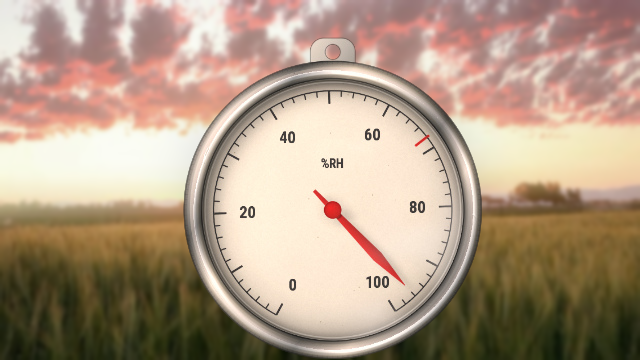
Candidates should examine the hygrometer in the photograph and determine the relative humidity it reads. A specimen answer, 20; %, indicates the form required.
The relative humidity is 96; %
